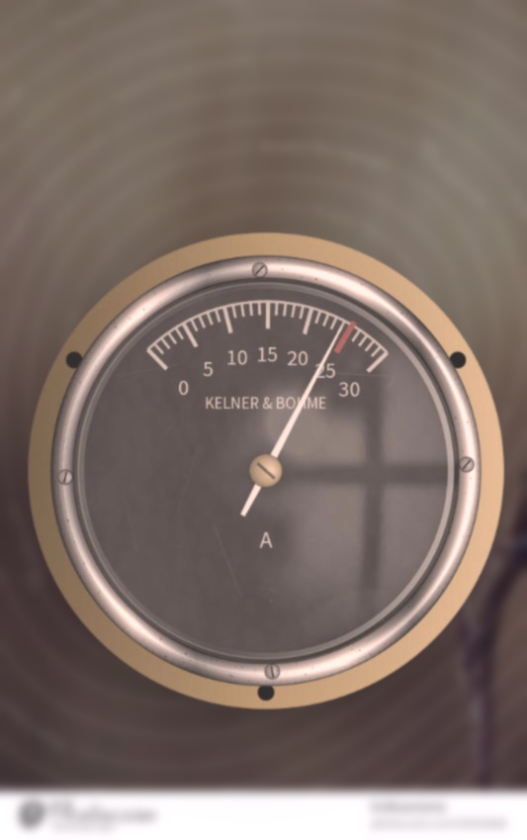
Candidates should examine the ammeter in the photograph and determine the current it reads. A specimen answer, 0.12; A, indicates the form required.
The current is 24; A
